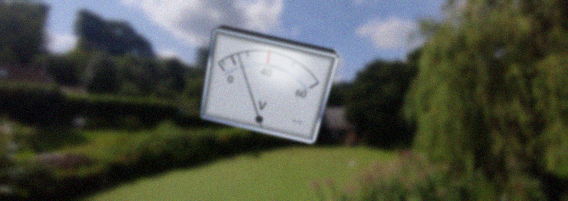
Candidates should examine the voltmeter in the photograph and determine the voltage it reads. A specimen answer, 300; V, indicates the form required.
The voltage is 25; V
